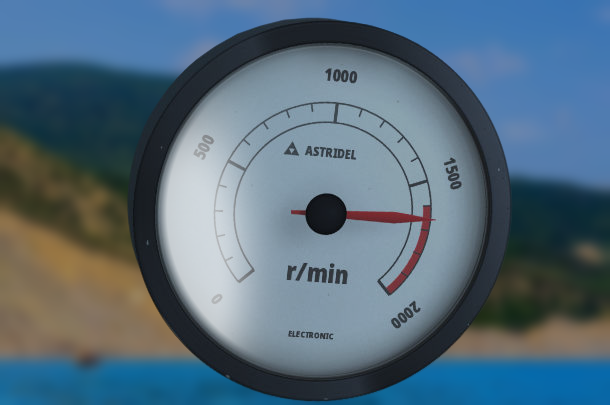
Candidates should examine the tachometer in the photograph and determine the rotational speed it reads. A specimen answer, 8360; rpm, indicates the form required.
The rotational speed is 1650; rpm
